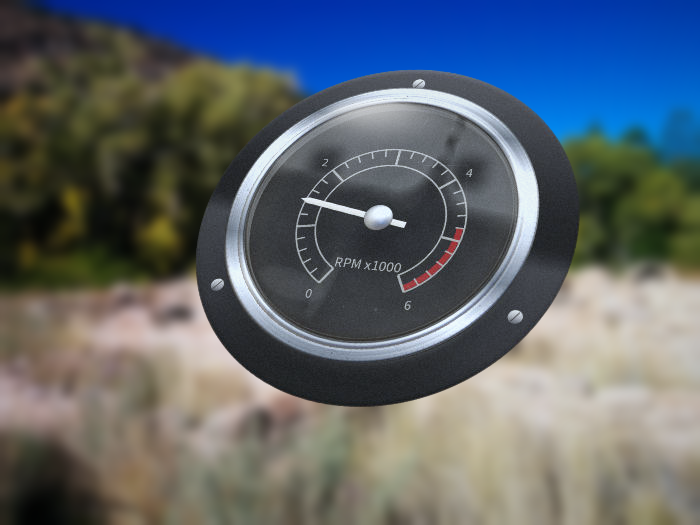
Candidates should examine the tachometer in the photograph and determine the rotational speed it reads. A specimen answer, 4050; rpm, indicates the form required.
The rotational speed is 1400; rpm
